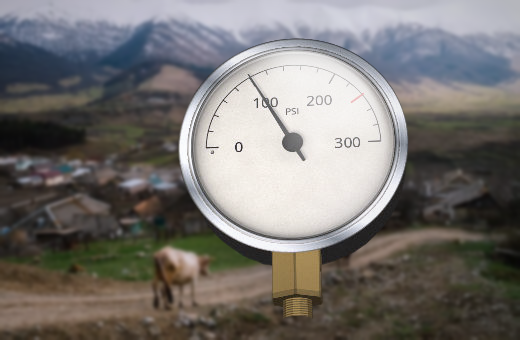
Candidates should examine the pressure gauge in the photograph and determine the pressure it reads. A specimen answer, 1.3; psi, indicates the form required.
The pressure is 100; psi
